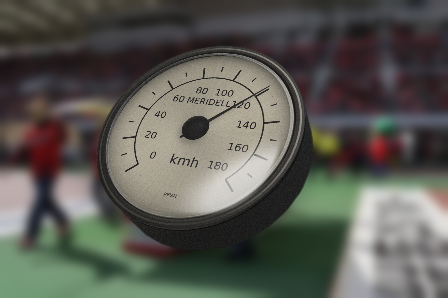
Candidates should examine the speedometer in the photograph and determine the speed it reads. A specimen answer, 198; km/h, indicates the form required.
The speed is 120; km/h
